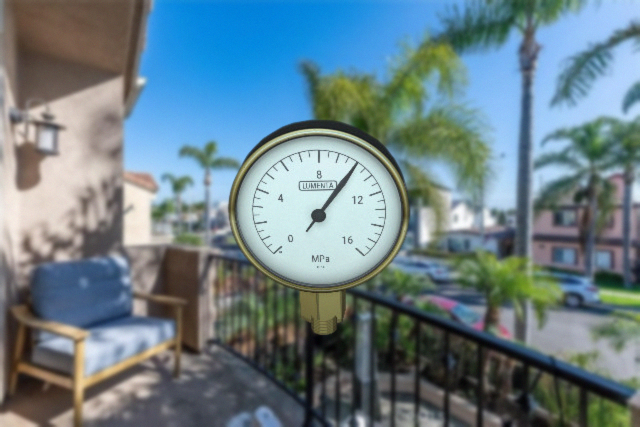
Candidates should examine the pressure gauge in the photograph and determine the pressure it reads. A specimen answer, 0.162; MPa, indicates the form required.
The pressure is 10; MPa
